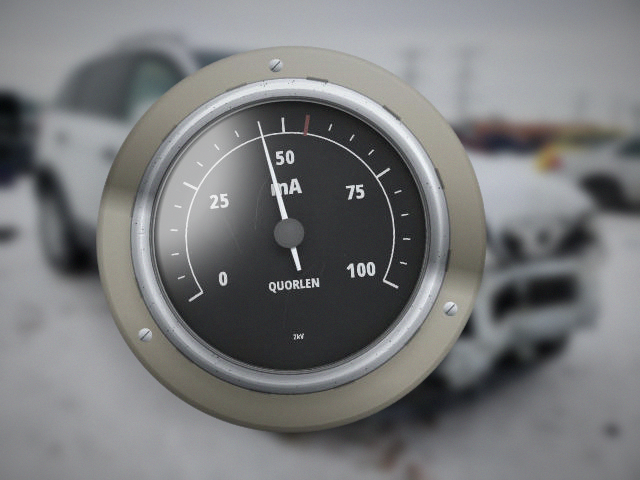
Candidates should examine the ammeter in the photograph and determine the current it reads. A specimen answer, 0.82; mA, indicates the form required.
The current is 45; mA
